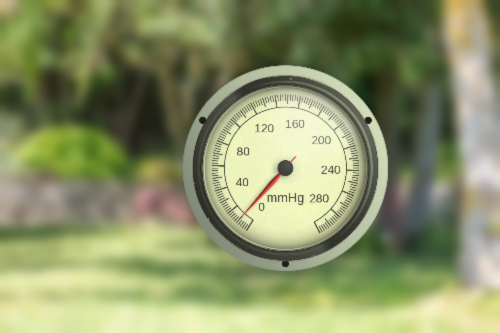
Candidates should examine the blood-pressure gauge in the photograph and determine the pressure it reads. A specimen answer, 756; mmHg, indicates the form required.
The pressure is 10; mmHg
